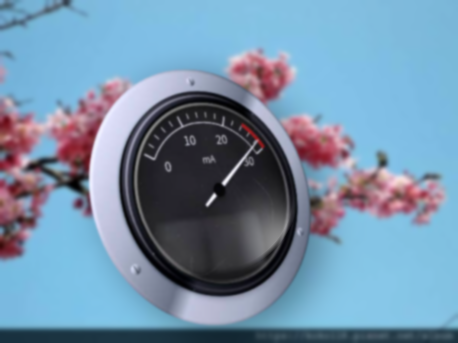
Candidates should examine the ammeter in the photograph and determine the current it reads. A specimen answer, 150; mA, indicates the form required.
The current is 28; mA
